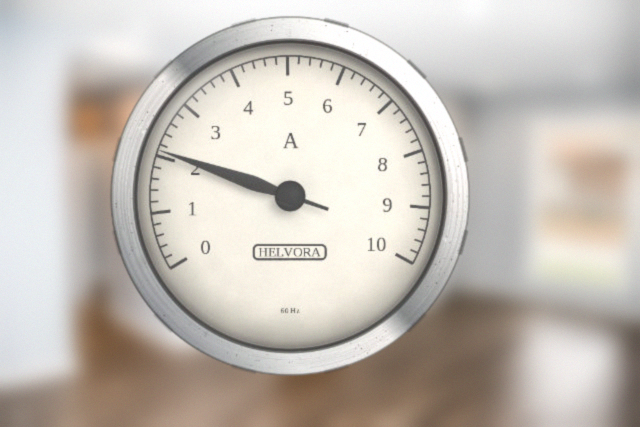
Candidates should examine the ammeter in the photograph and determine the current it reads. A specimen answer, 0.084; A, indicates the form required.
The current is 2.1; A
